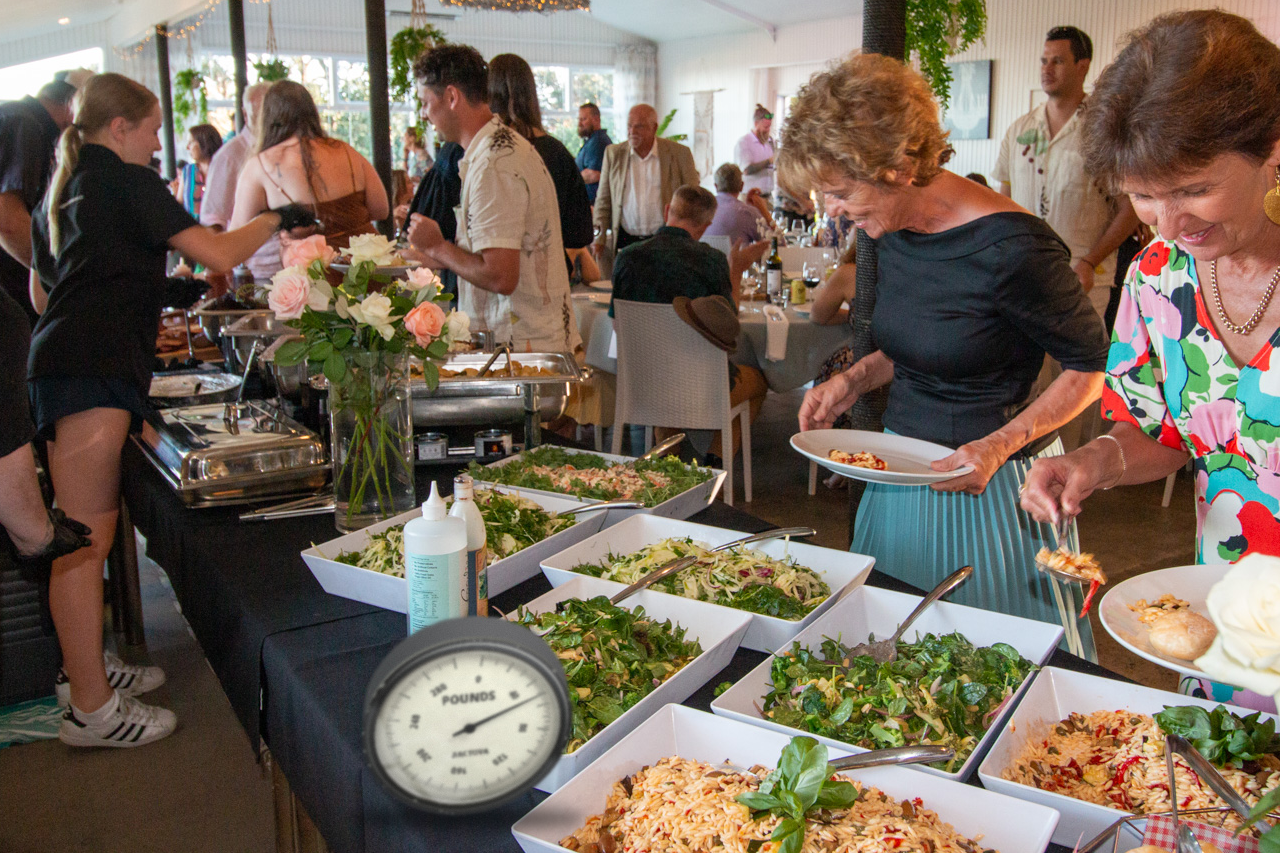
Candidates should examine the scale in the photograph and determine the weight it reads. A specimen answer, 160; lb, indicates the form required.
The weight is 50; lb
